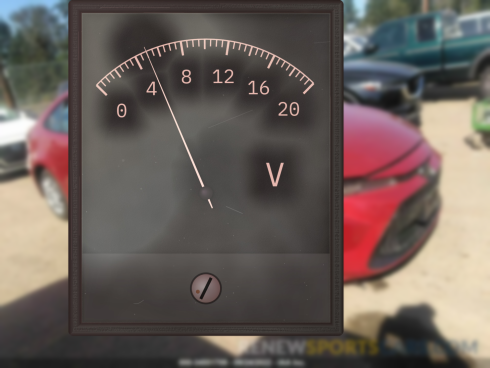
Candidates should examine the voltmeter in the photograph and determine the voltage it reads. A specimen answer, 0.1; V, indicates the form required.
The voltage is 5; V
